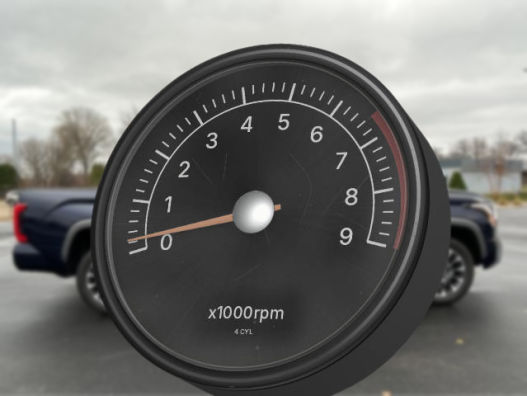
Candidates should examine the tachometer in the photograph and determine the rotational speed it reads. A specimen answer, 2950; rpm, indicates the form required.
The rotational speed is 200; rpm
